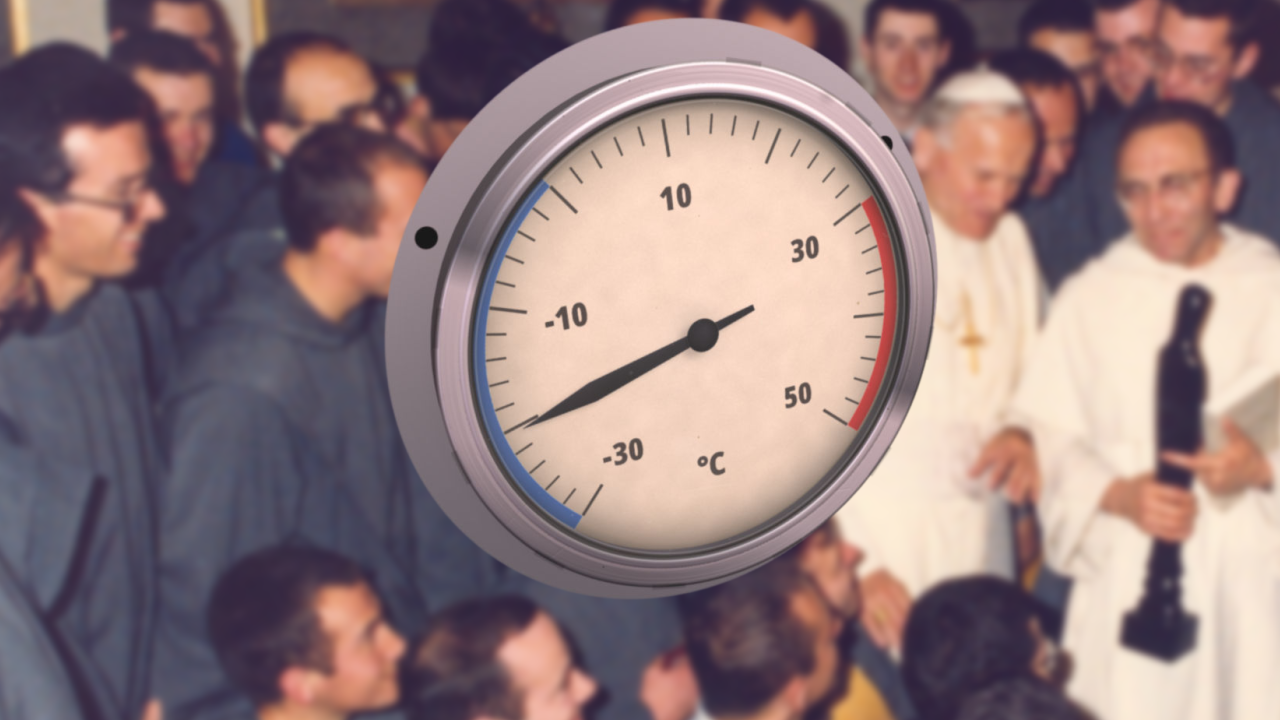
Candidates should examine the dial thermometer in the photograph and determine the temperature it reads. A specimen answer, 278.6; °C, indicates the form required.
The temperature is -20; °C
